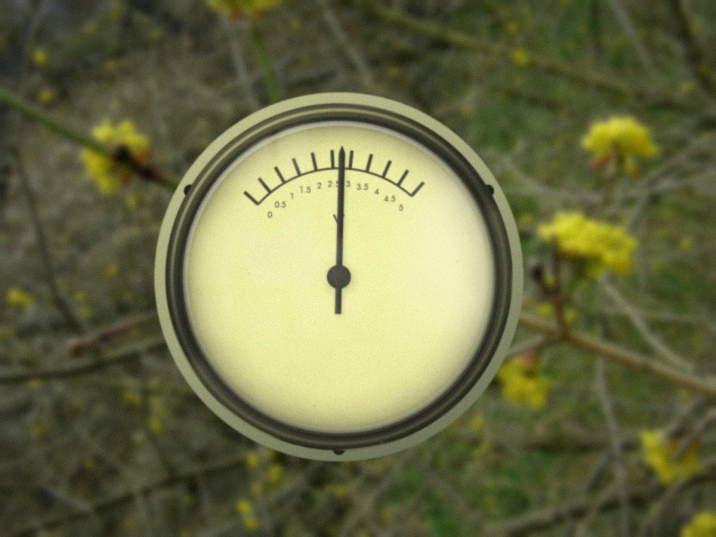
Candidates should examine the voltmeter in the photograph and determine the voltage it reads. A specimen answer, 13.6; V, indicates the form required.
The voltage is 2.75; V
